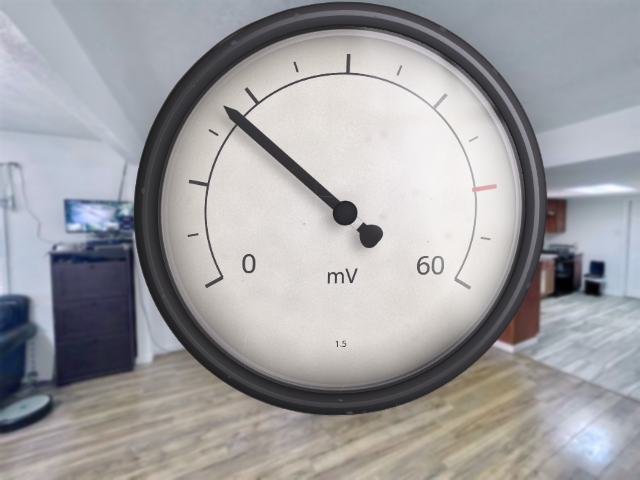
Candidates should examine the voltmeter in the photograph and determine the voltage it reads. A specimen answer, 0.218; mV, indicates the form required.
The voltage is 17.5; mV
